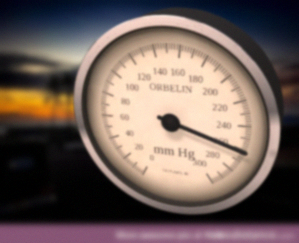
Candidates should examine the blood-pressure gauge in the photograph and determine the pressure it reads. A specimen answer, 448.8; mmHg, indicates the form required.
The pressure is 260; mmHg
